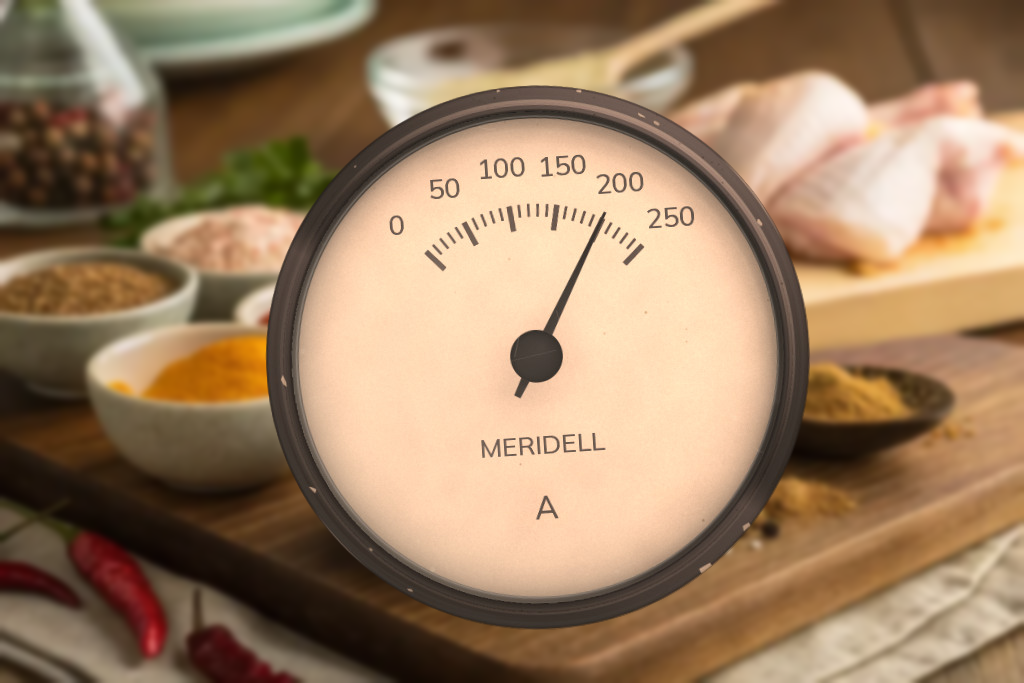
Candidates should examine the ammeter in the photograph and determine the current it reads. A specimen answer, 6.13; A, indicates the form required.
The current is 200; A
